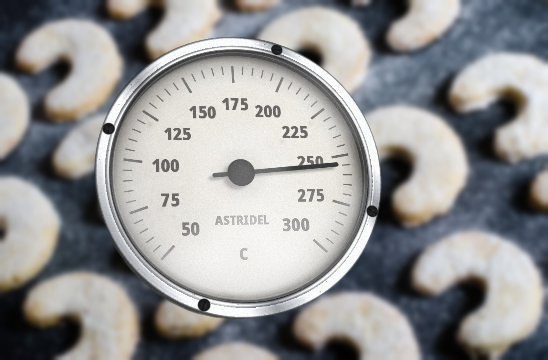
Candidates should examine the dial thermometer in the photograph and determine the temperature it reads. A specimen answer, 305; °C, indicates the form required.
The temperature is 255; °C
